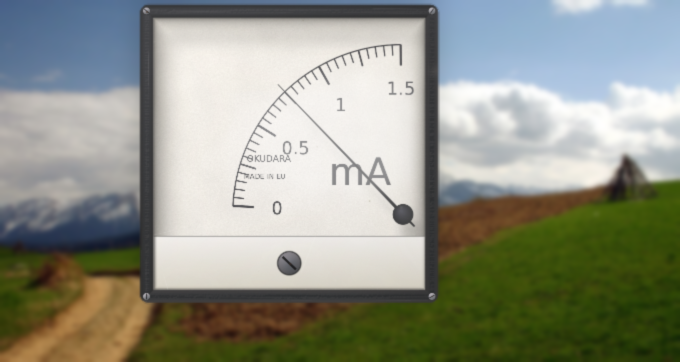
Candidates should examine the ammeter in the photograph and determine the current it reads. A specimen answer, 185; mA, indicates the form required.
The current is 0.75; mA
